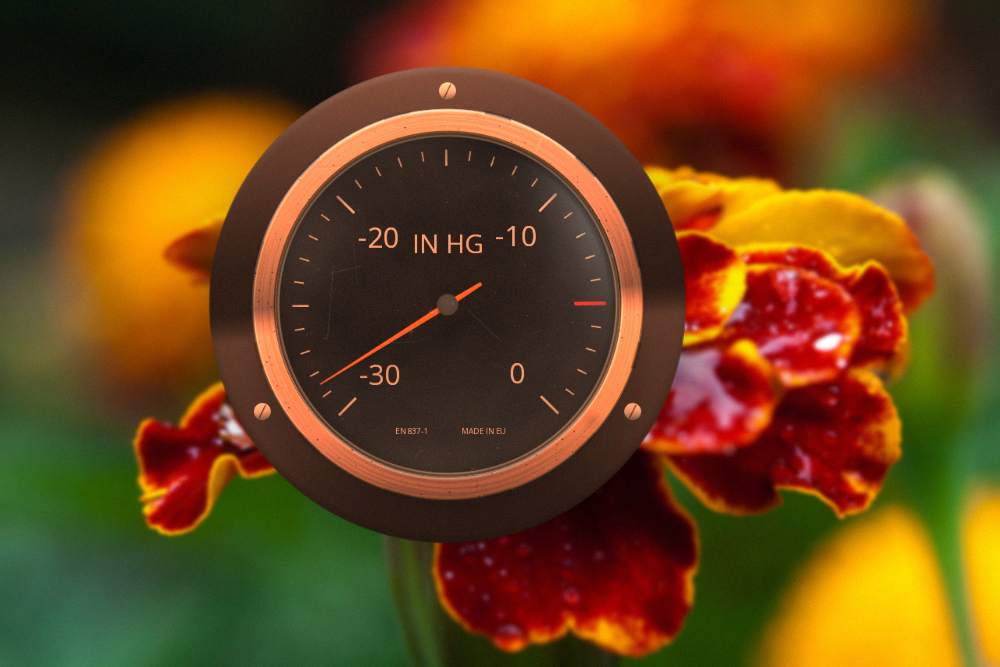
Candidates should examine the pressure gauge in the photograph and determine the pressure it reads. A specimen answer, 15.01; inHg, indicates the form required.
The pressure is -28.5; inHg
